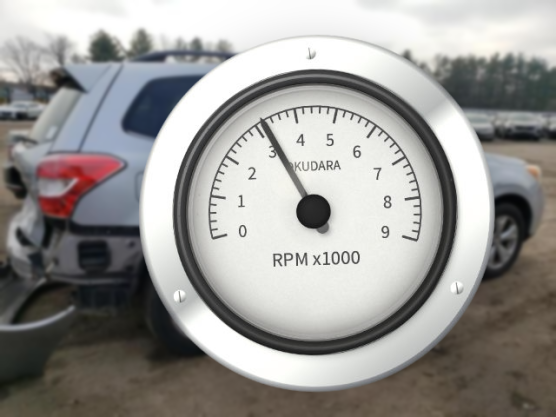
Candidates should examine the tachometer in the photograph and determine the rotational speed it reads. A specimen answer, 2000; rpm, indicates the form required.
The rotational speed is 3200; rpm
